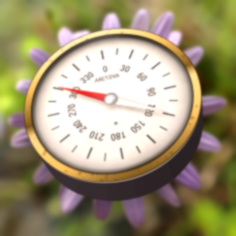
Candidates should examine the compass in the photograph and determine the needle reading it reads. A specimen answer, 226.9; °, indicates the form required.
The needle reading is 300; °
